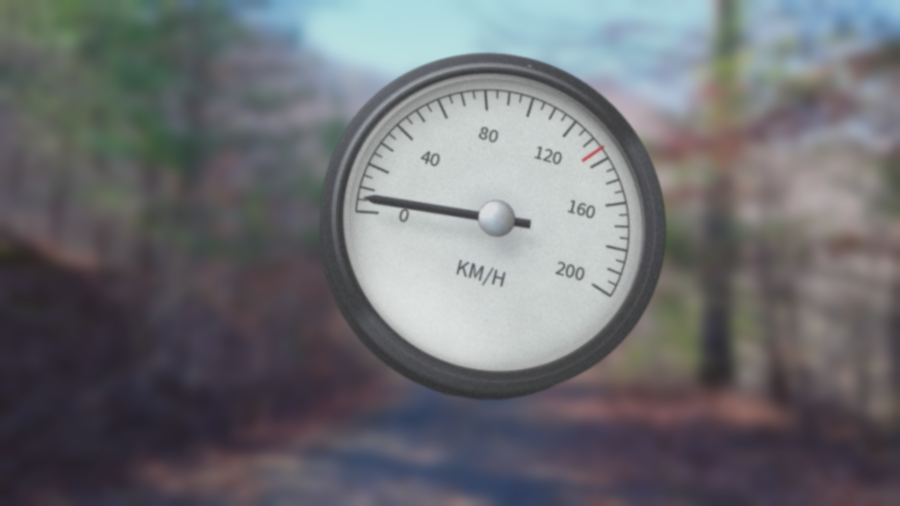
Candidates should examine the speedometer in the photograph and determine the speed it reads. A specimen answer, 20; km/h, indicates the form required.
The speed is 5; km/h
